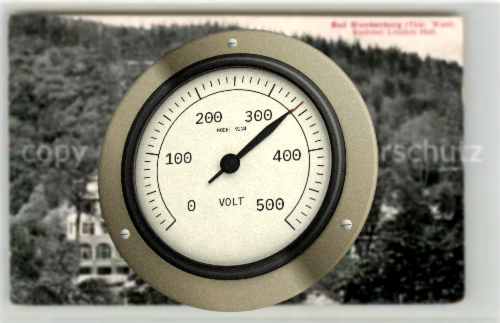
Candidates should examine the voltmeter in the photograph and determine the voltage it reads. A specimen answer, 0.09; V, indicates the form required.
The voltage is 340; V
